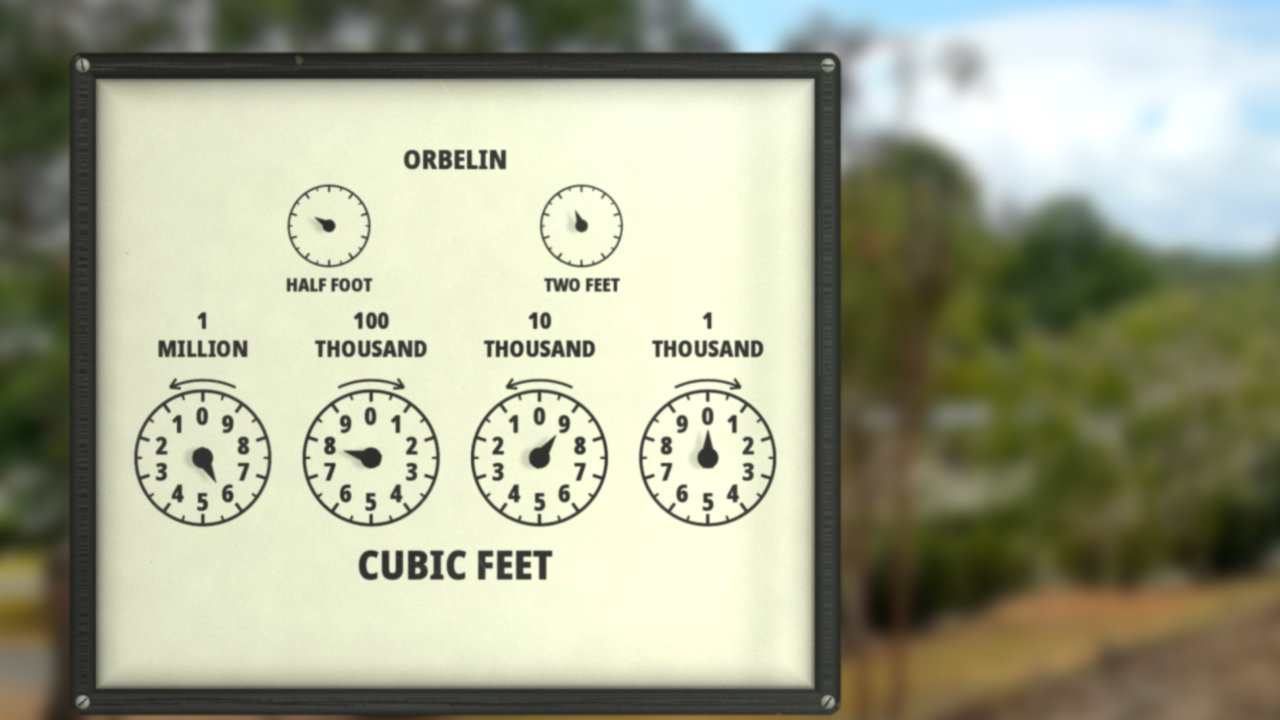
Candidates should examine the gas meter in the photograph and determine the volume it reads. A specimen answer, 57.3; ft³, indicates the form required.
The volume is 579000; ft³
